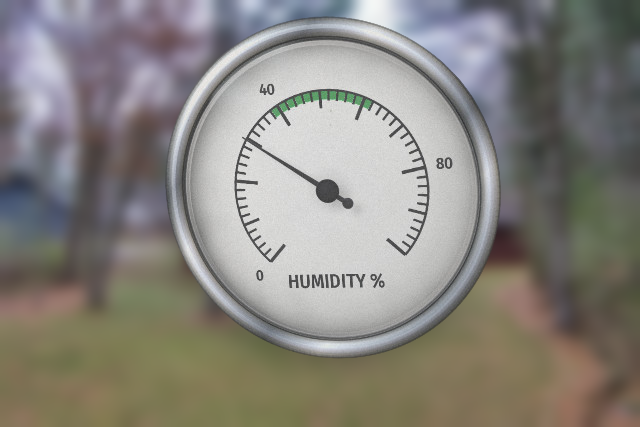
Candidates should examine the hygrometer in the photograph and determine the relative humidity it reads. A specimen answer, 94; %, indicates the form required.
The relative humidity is 30; %
